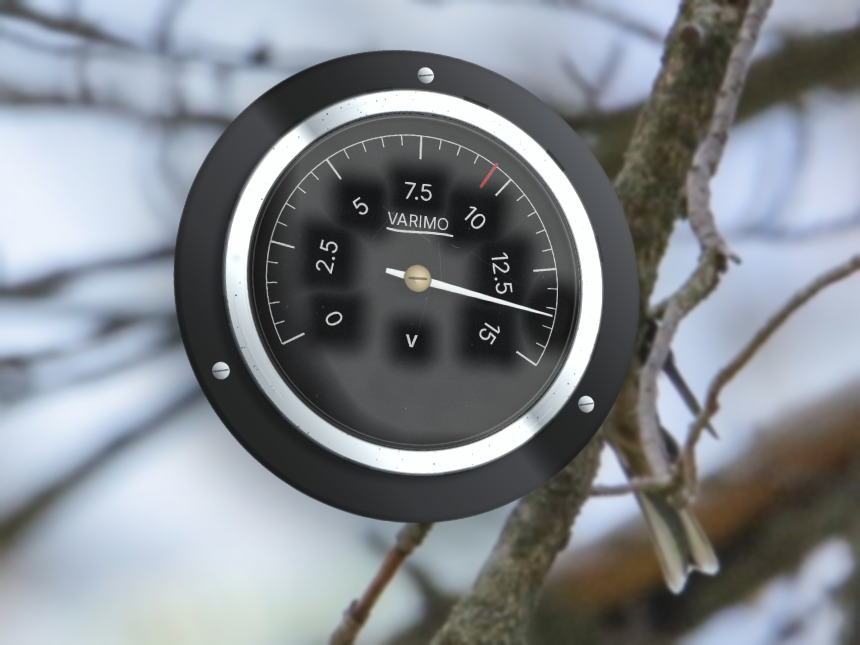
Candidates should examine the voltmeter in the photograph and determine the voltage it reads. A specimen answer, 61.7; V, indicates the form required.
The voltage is 13.75; V
